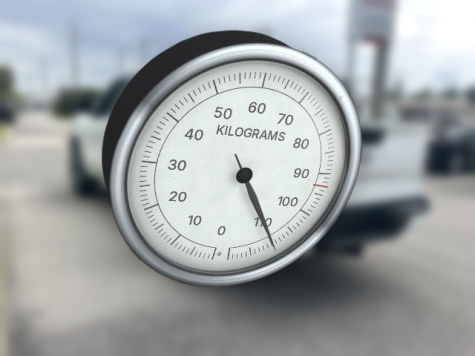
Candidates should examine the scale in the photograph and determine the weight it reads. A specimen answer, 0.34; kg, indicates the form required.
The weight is 110; kg
